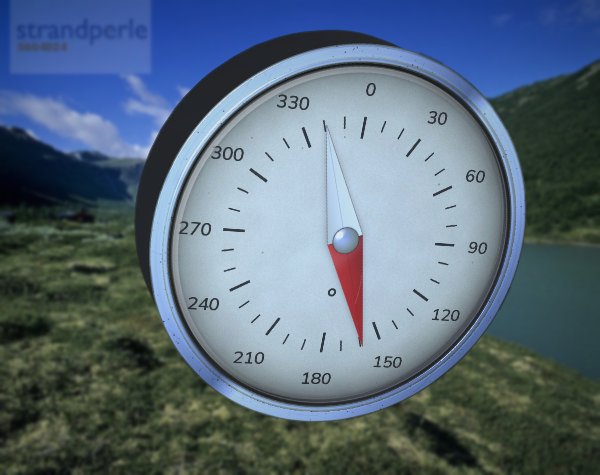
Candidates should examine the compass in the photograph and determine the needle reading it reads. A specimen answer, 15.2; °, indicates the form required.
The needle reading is 160; °
